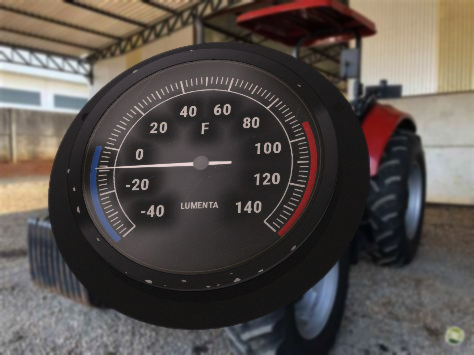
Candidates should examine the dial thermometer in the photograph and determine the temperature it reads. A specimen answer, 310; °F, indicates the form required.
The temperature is -10; °F
